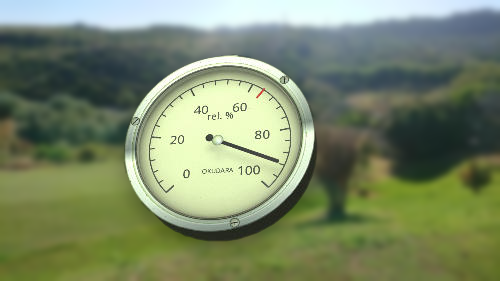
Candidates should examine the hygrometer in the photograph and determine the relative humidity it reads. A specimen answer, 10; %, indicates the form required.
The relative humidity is 92; %
